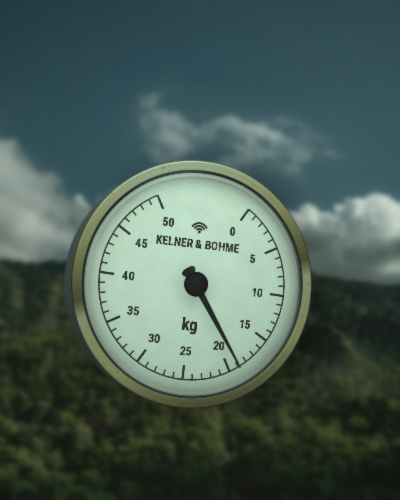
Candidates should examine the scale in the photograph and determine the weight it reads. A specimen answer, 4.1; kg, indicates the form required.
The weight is 19; kg
